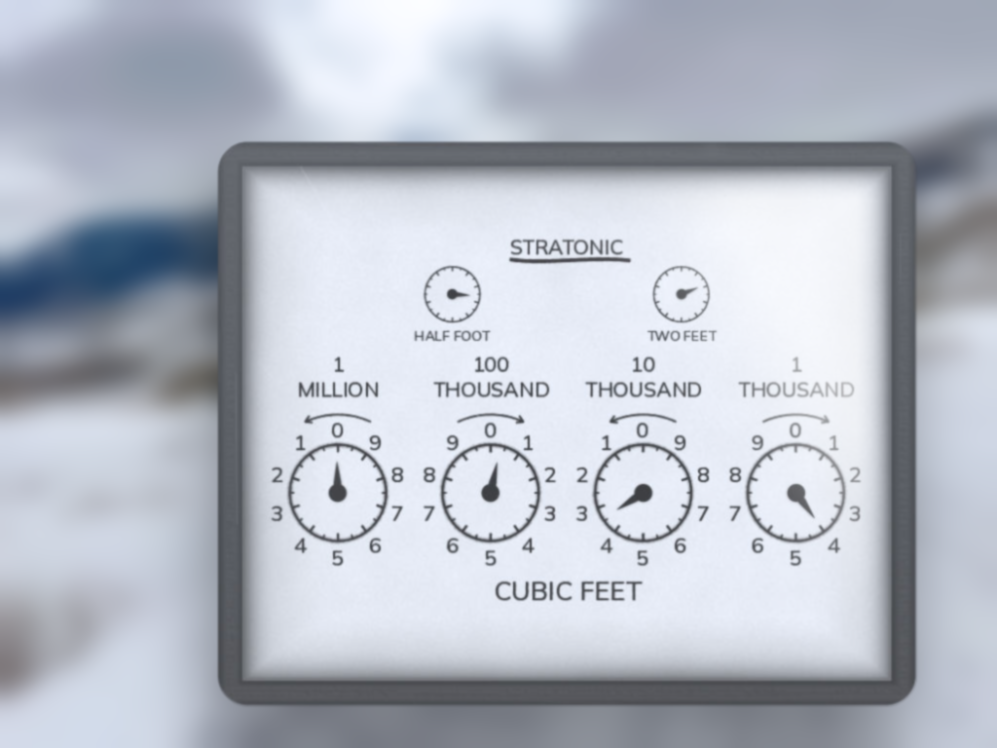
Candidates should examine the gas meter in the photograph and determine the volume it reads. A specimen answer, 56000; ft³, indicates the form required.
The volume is 3400; ft³
